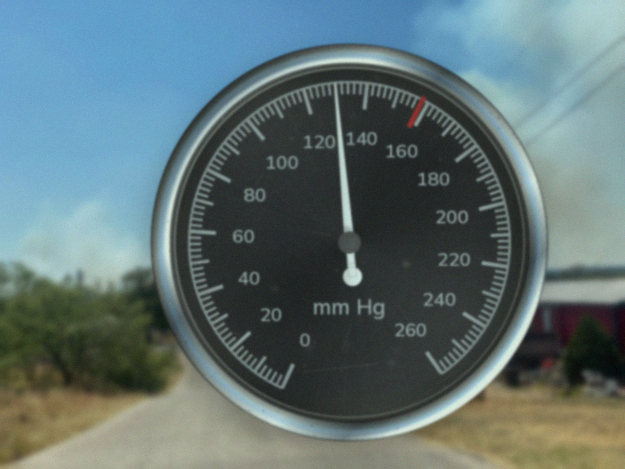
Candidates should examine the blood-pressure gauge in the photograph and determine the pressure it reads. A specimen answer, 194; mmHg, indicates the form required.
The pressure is 130; mmHg
